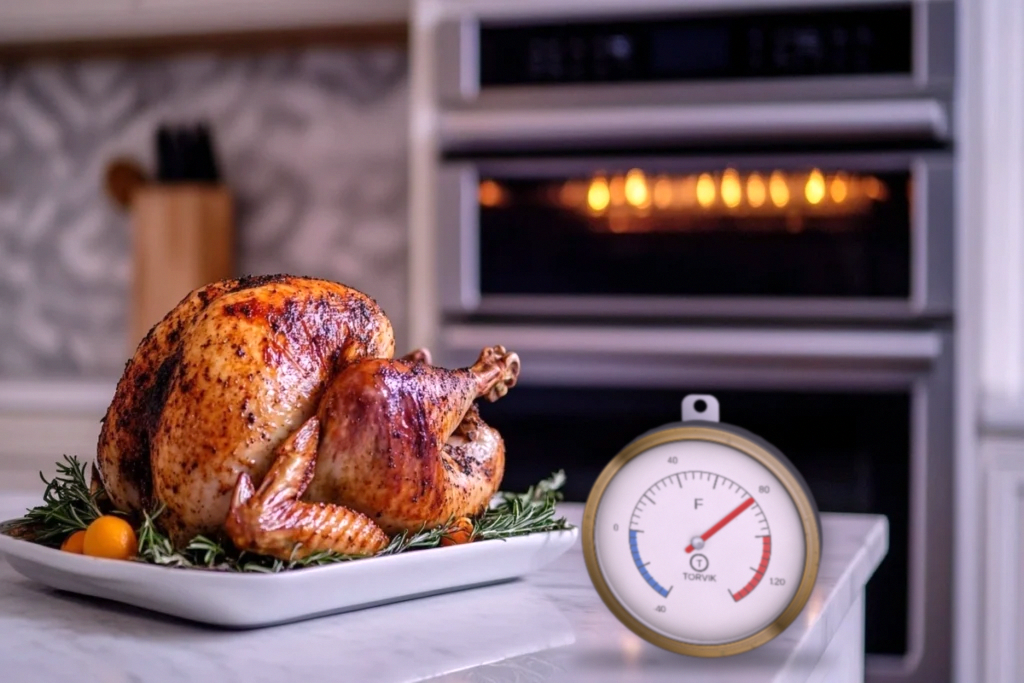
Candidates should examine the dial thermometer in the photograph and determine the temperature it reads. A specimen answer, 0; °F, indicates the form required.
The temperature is 80; °F
